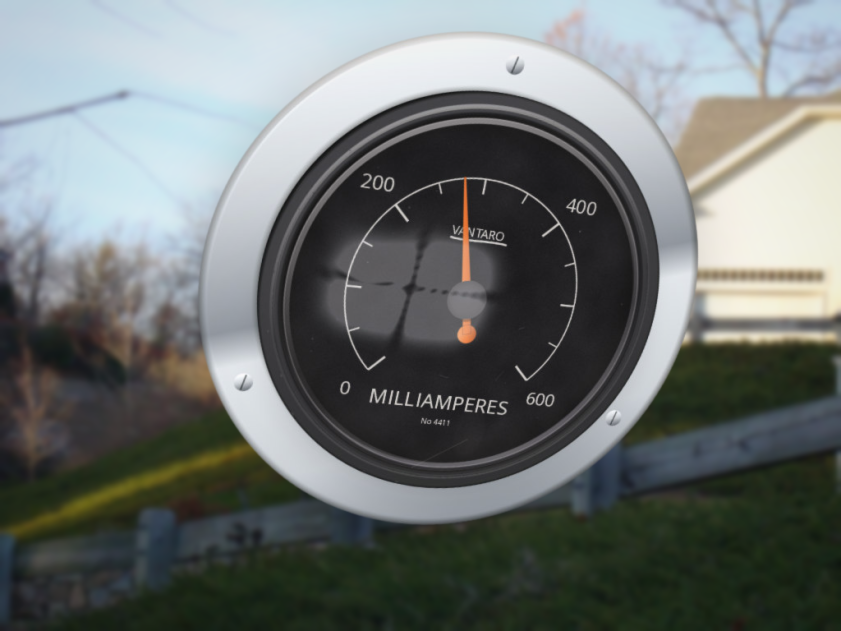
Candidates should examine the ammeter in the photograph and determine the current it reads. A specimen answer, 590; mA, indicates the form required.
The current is 275; mA
